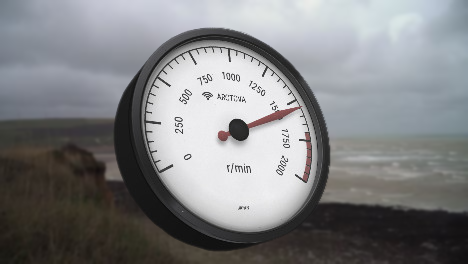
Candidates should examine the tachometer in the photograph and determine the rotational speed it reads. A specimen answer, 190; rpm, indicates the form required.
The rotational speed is 1550; rpm
